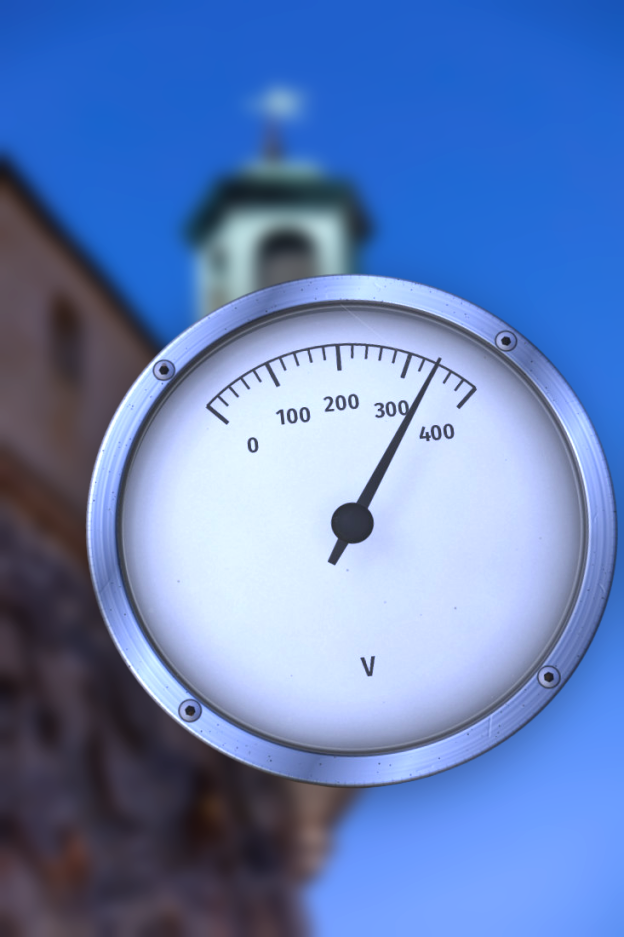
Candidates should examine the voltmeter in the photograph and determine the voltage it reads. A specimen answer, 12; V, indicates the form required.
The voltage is 340; V
